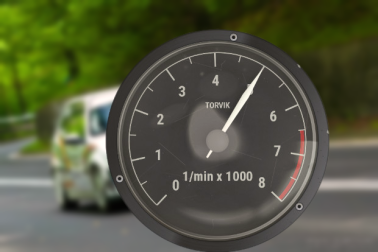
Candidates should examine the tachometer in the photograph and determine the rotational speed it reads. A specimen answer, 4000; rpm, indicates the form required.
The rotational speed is 5000; rpm
